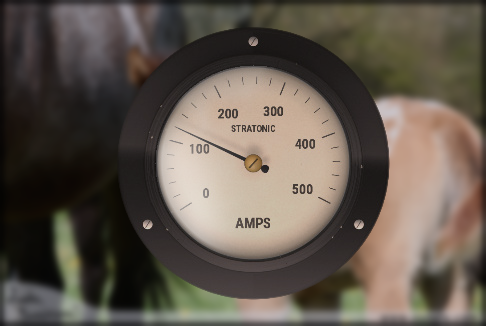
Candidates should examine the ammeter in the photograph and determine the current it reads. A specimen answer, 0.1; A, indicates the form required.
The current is 120; A
